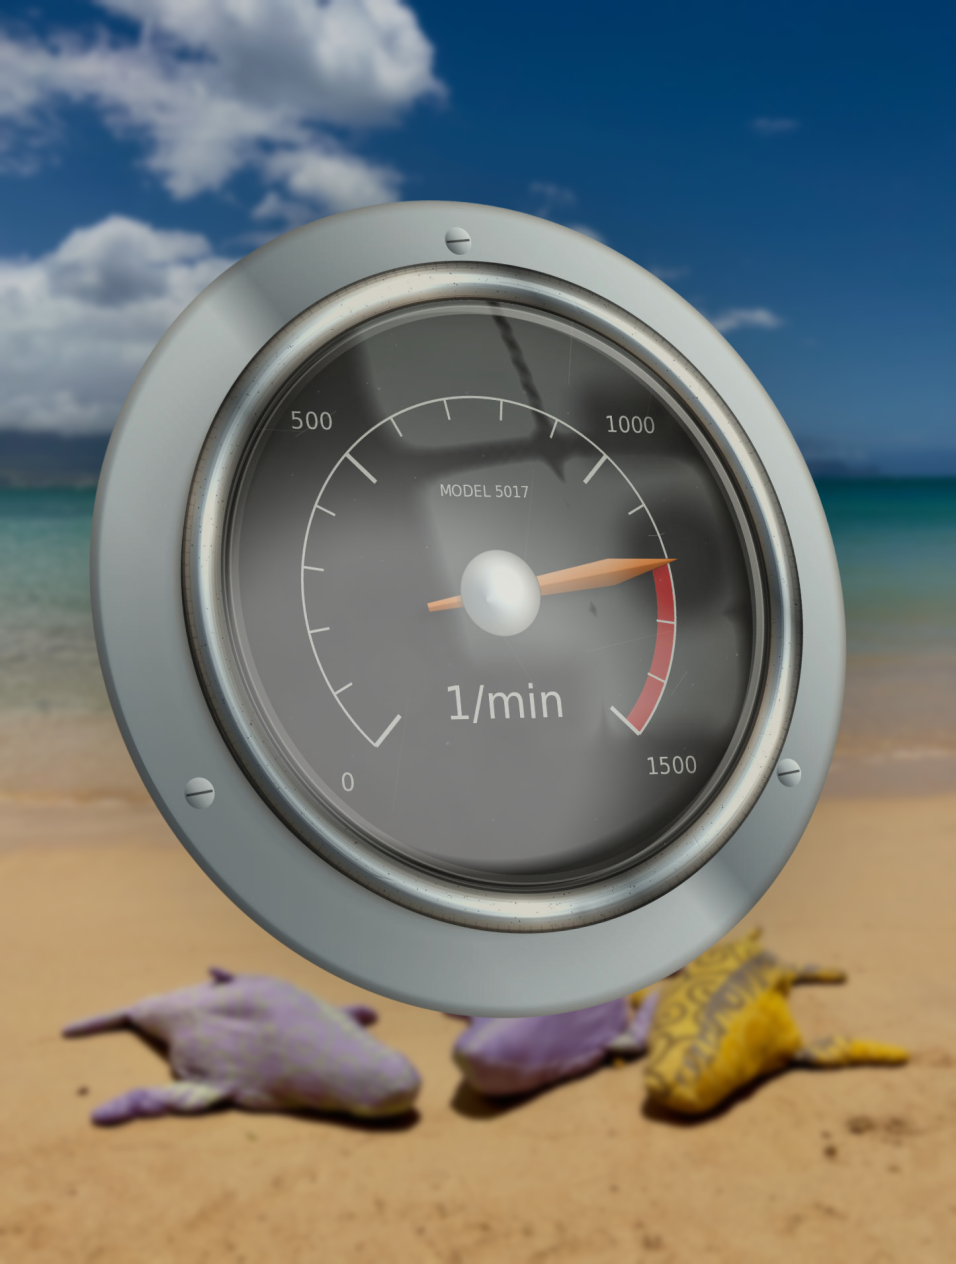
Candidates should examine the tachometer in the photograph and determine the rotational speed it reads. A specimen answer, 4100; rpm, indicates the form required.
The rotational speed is 1200; rpm
